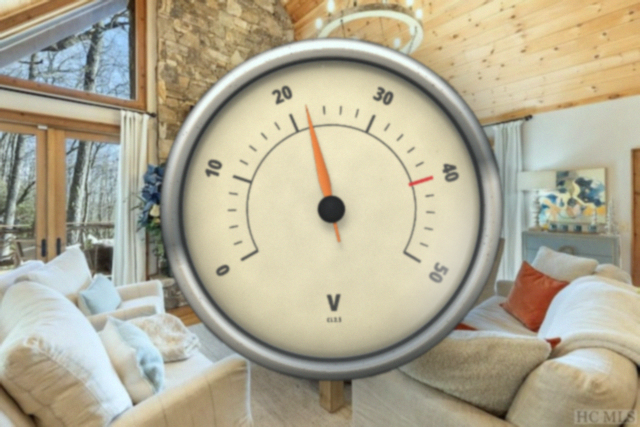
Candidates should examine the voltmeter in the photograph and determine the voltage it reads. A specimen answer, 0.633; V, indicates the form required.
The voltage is 22; V
